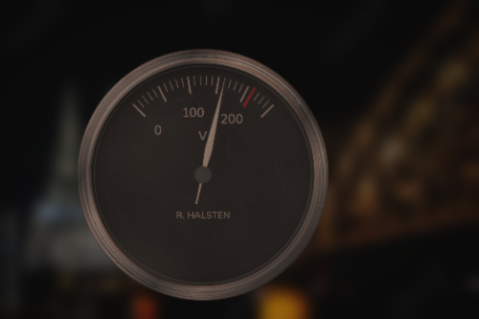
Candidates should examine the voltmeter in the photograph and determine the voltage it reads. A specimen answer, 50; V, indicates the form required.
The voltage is 160; V
